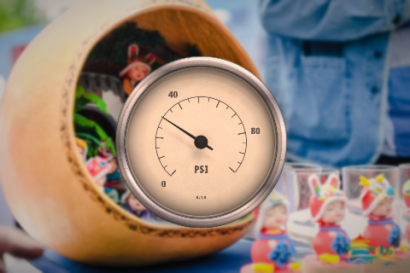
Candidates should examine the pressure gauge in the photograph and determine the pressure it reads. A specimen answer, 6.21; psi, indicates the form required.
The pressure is 30; psi
